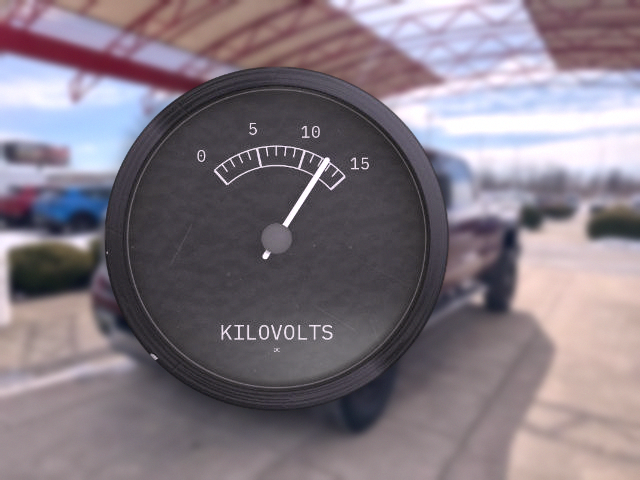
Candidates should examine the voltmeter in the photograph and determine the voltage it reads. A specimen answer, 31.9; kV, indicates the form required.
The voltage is 12.5; kV
